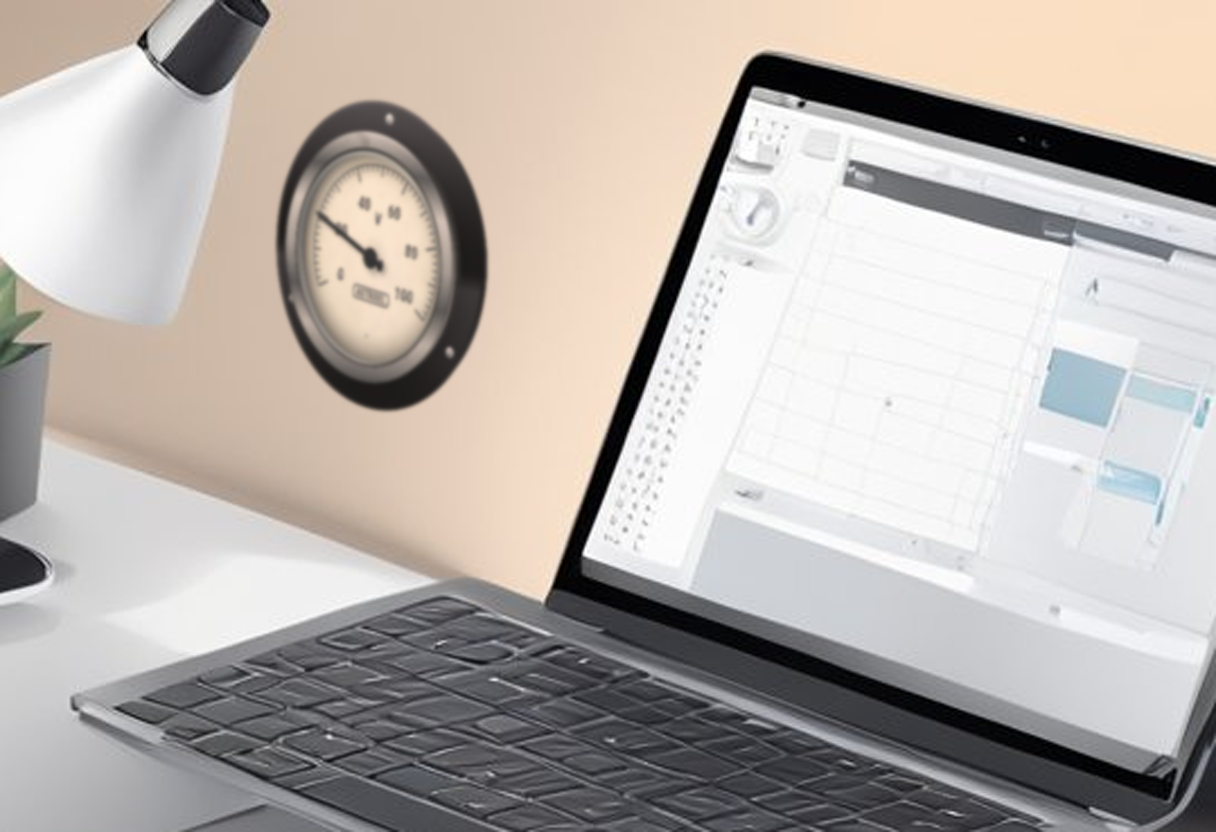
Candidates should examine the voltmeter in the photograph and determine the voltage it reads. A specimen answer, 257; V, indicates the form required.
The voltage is 20; V
